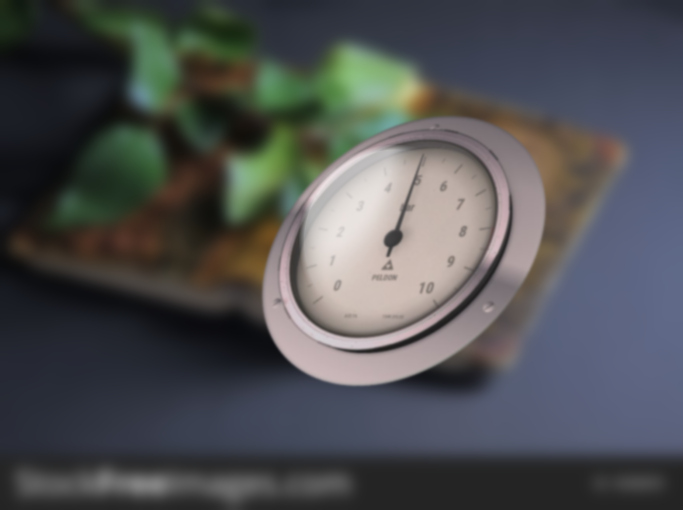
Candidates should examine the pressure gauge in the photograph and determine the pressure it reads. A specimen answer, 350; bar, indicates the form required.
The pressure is 5; bar
